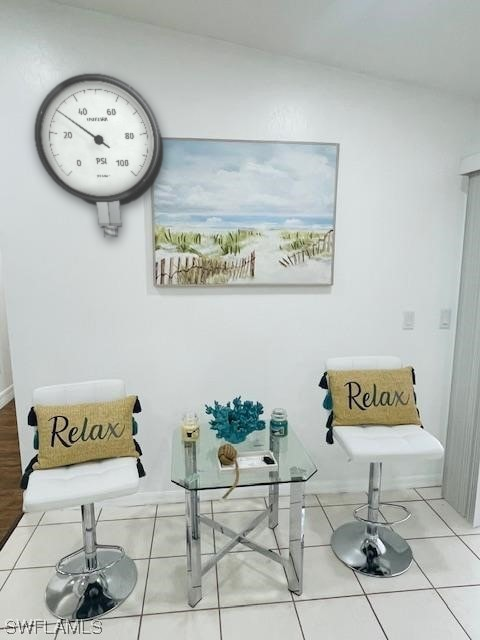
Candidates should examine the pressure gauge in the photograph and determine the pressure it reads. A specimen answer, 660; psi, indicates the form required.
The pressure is 30; psi
